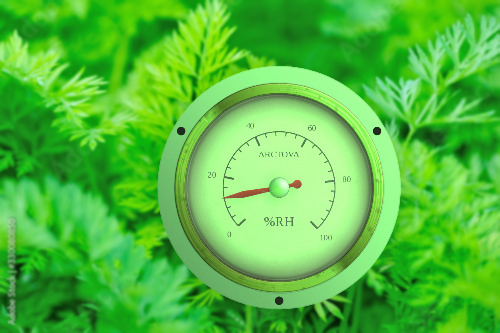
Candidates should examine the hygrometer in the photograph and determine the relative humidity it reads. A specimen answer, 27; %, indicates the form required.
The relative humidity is 12; %
